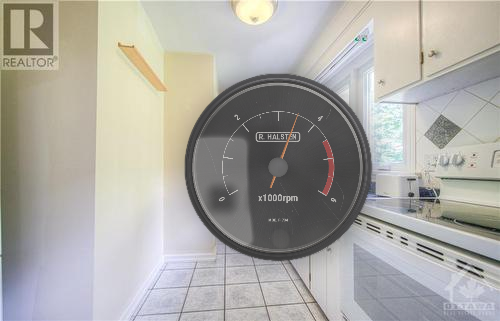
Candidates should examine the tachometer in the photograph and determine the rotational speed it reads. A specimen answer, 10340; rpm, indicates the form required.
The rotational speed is 3500; rpm
